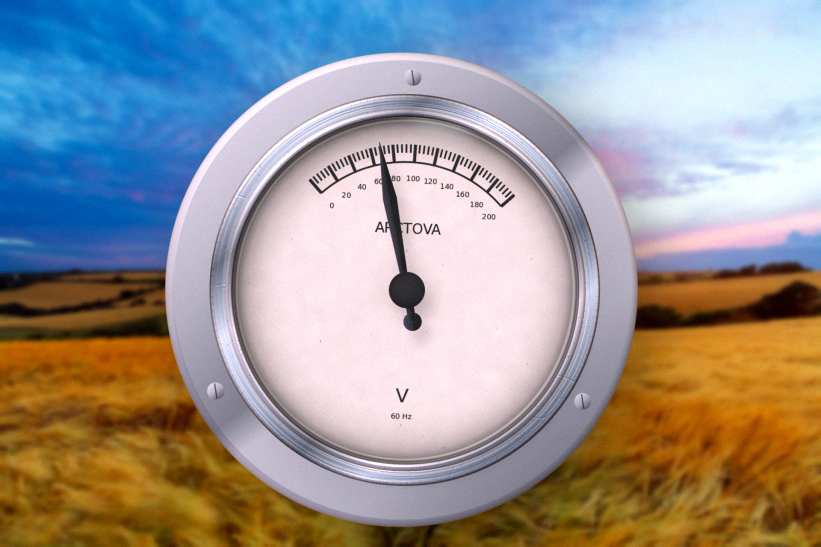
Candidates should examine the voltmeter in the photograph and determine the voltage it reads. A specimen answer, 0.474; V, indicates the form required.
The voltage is 68; V
